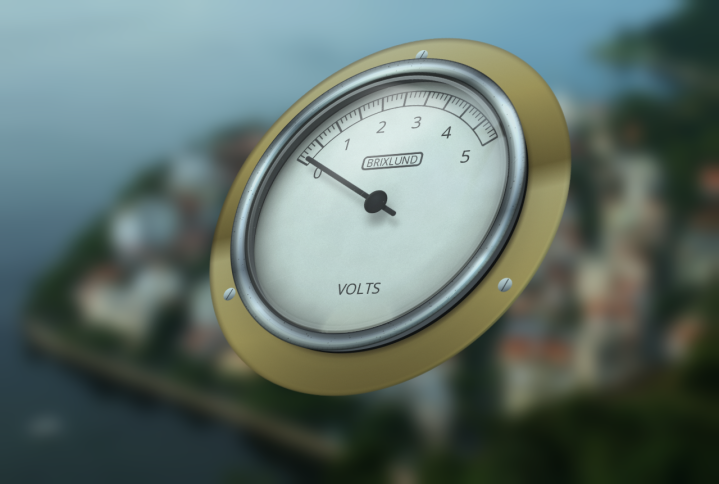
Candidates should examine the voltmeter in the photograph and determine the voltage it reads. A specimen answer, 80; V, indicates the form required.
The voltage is 0.1; V
